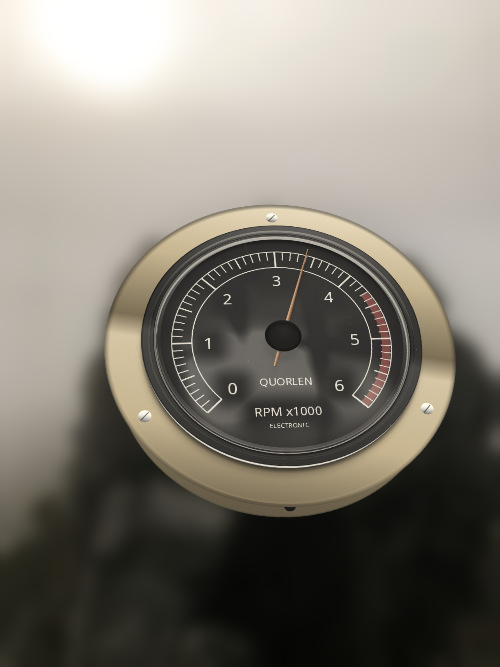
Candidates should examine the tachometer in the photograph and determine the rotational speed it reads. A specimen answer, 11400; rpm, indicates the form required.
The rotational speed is 3400; rpm
